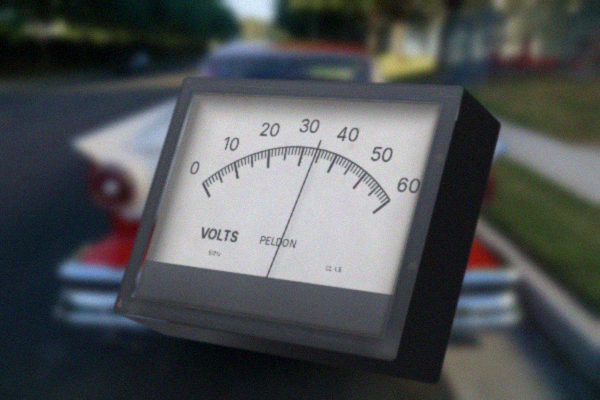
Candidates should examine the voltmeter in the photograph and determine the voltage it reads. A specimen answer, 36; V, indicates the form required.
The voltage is 35; V
